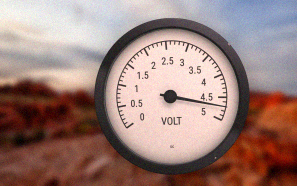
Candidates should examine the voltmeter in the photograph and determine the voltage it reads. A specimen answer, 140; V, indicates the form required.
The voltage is 4.7; V
